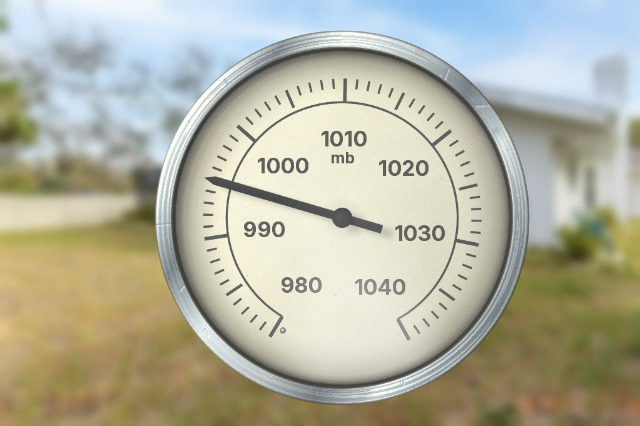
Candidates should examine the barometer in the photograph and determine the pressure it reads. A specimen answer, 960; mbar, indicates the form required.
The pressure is 995; mbar
